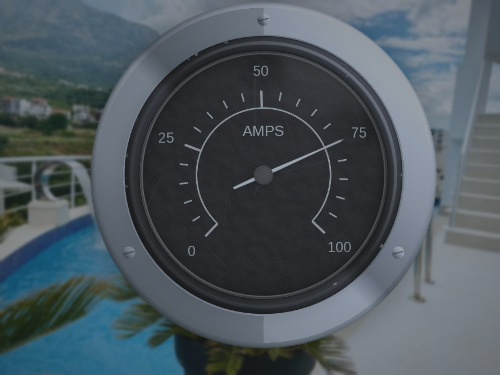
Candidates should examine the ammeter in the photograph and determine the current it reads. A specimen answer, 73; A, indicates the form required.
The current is 75; A
